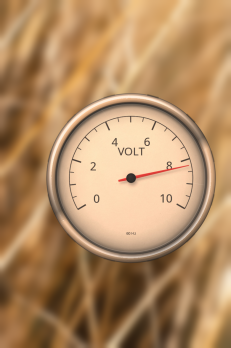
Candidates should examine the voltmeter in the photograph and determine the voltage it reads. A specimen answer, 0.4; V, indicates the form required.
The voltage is 8.25; V
